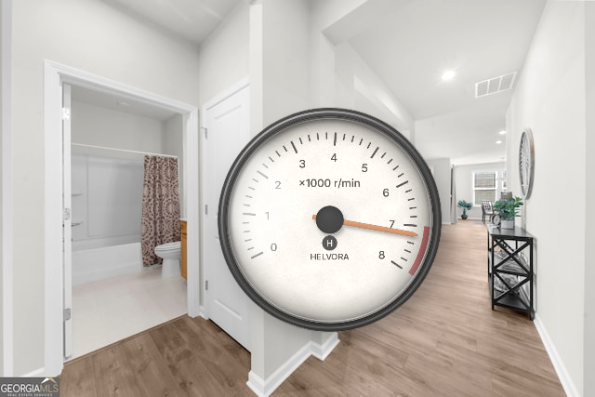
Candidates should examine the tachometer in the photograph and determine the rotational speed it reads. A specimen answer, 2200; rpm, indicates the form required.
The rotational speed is 7200; rpm
